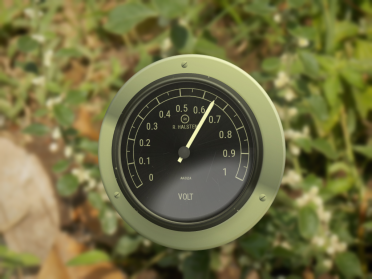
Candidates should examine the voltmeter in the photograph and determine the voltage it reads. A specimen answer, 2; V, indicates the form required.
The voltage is 0.65; V
